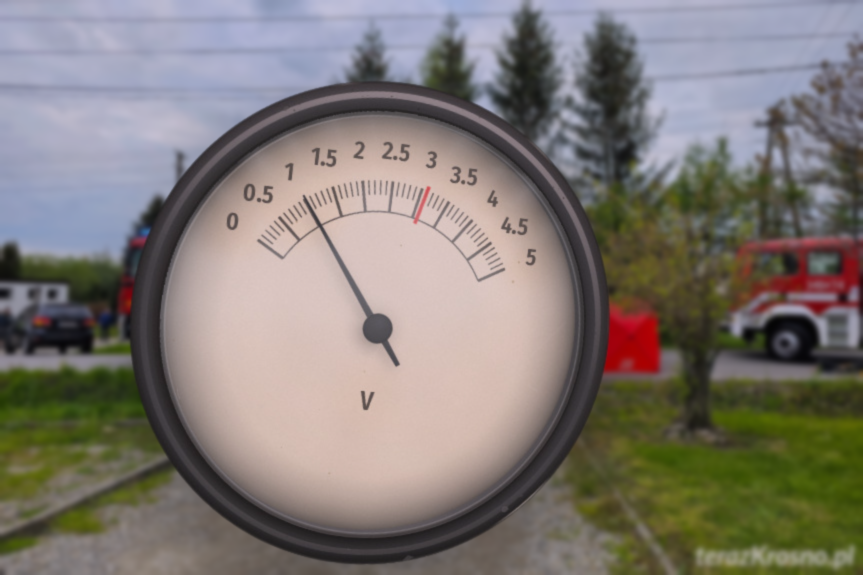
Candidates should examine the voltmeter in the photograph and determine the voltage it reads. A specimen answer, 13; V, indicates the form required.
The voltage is 1; V
